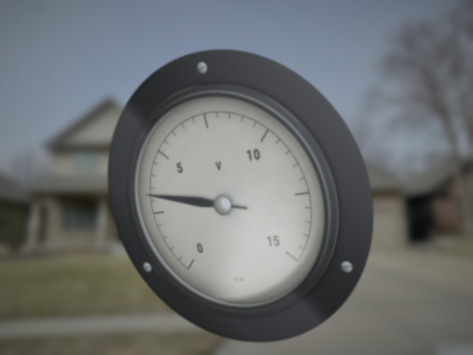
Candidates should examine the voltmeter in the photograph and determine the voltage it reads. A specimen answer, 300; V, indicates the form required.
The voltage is 3.25; V
